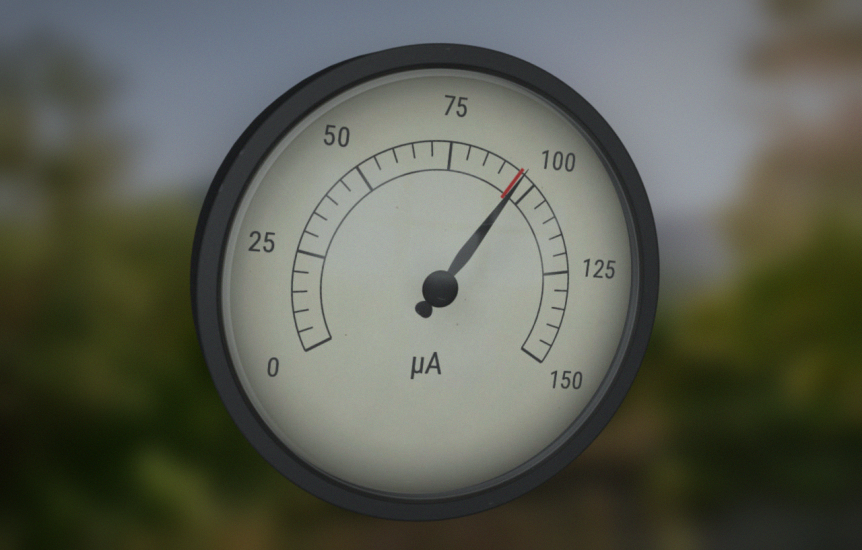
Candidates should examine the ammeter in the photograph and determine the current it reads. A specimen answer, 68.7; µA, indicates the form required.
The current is 95; µA
